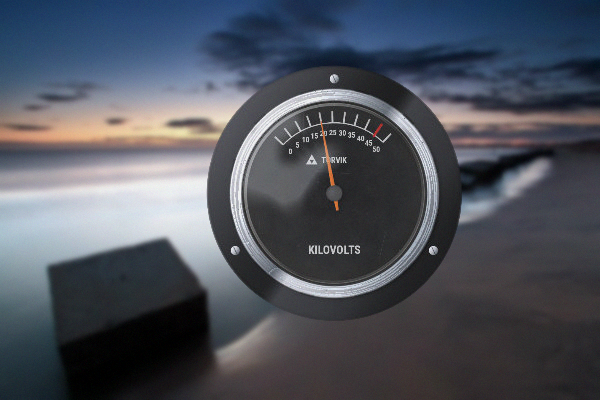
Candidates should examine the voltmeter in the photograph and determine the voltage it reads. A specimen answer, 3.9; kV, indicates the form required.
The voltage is 20; kV
